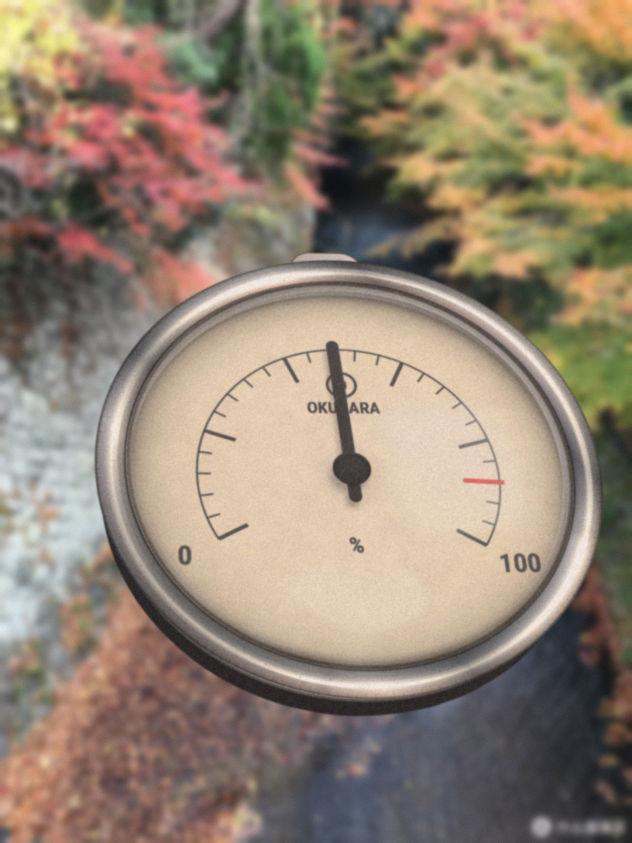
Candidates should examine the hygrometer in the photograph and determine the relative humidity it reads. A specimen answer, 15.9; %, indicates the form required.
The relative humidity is 48; %
